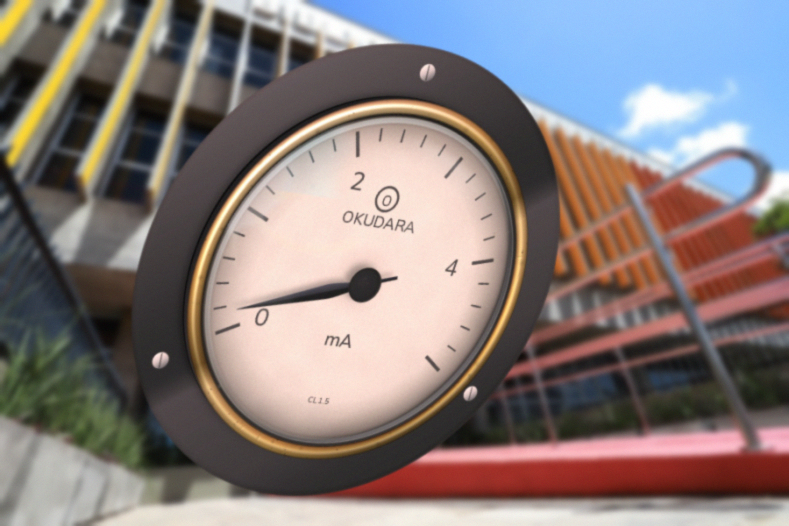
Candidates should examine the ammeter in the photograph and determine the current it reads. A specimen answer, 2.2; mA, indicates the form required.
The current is 0.2; mA
